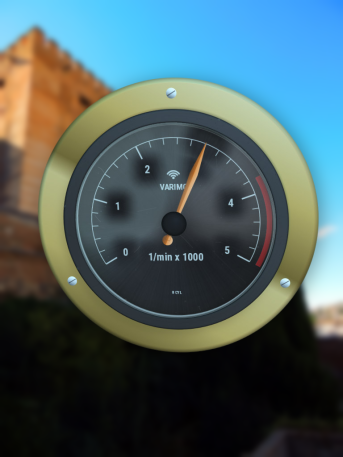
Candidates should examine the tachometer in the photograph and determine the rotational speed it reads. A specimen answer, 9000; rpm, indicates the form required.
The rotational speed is 3000; rpm
